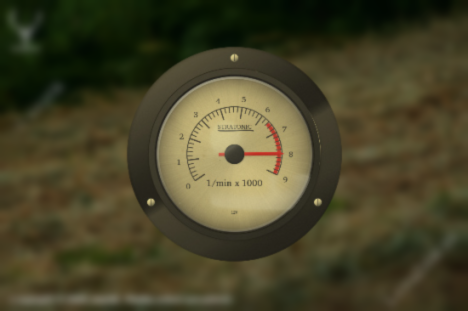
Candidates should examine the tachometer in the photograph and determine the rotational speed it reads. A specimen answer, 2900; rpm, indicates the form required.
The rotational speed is 8000; rpm
